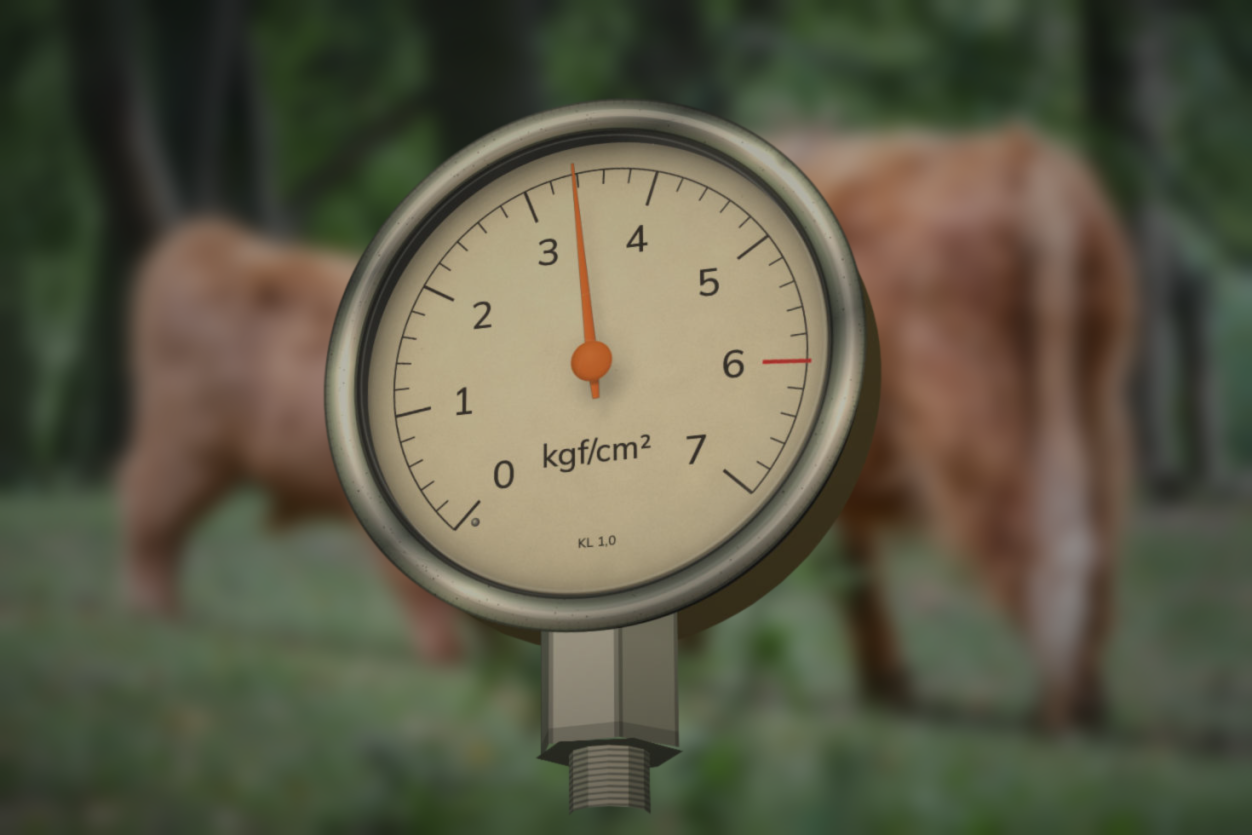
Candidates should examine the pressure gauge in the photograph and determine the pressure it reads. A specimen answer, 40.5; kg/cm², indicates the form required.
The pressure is 3.4; kg/cm²
